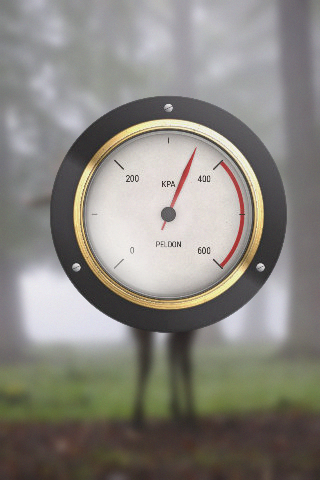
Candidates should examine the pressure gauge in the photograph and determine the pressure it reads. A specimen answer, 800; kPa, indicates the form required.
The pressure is 350; kPa
